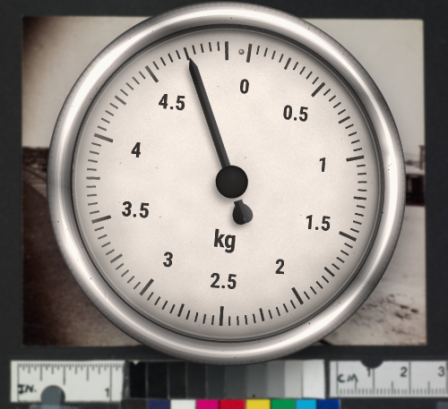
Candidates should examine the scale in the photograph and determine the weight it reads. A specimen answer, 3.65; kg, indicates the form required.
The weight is 4.75; kg
